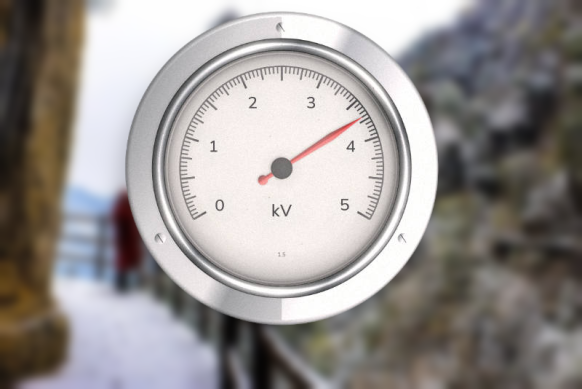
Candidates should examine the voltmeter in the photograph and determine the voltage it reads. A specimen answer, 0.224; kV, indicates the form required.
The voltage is 3.7; kV
